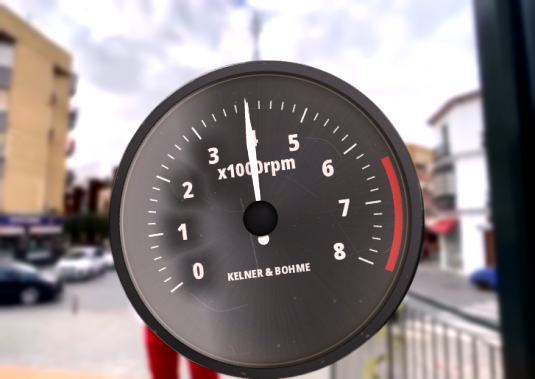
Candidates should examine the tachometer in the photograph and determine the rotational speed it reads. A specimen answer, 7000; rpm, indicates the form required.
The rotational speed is 4000; rpm
